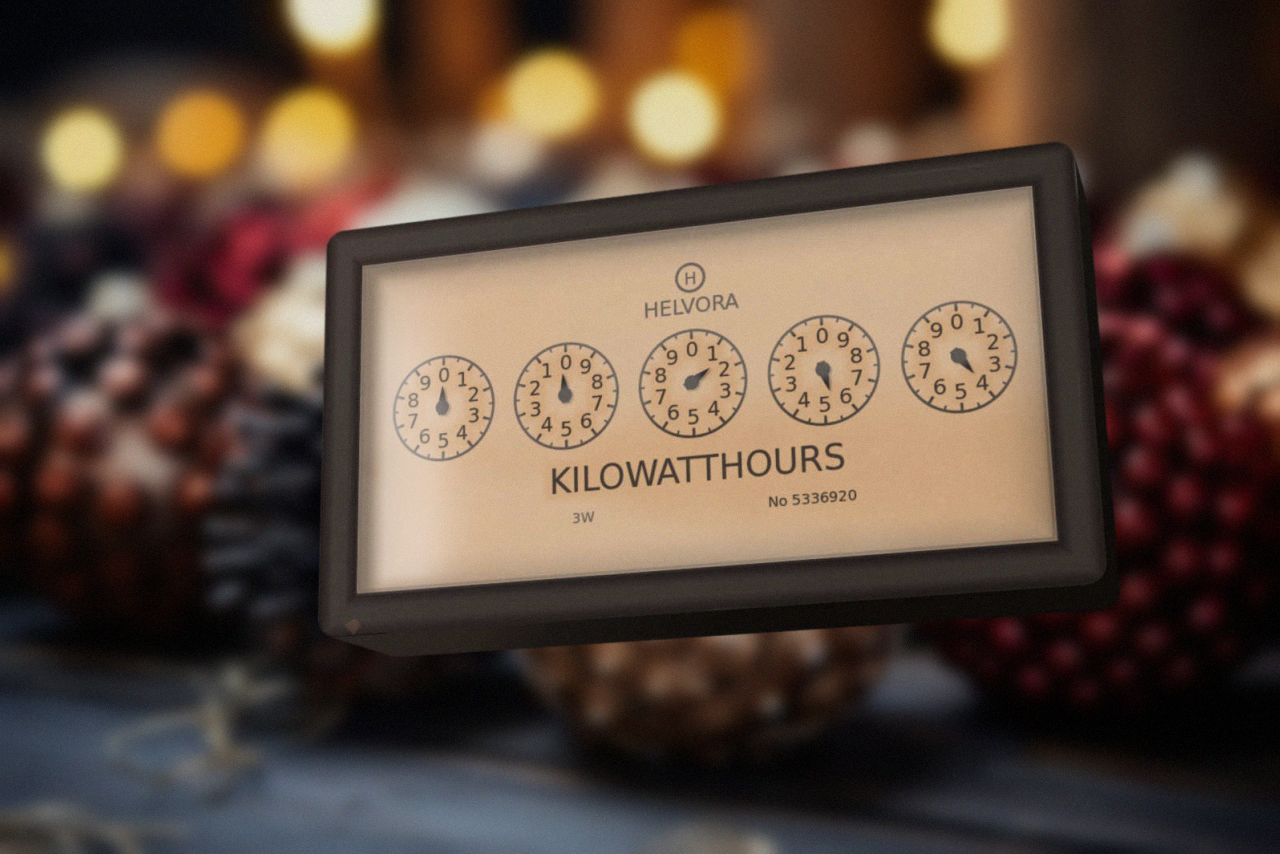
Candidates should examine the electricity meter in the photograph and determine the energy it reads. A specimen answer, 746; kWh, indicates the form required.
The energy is 154; kWh
